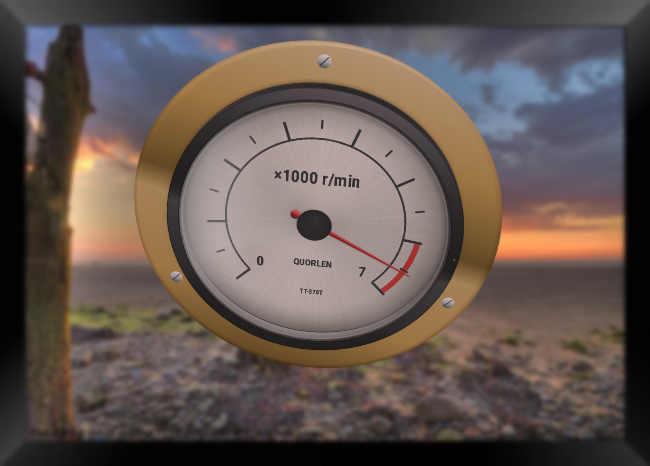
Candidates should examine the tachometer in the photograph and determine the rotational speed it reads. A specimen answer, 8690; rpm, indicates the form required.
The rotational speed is 6500; rpm
